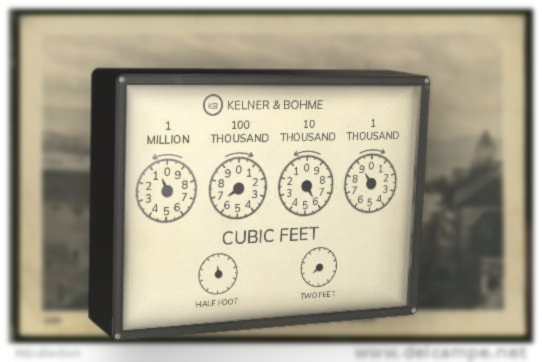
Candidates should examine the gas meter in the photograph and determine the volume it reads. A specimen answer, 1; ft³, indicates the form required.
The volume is 65900; ft³
